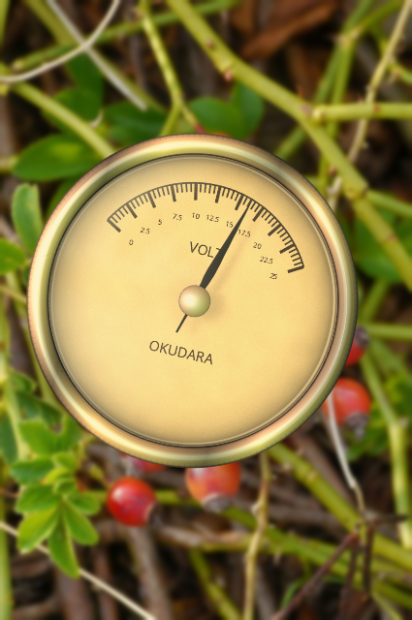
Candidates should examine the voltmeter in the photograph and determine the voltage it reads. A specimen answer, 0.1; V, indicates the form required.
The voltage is 16; V
